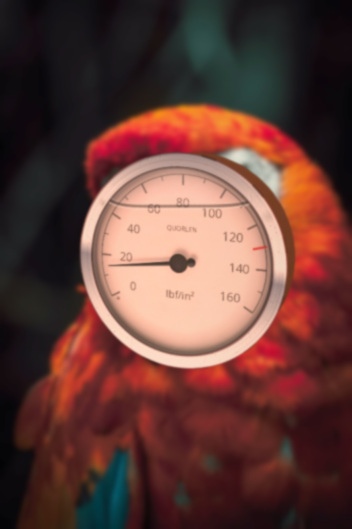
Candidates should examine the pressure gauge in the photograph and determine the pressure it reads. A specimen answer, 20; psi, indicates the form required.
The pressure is 15; psi
